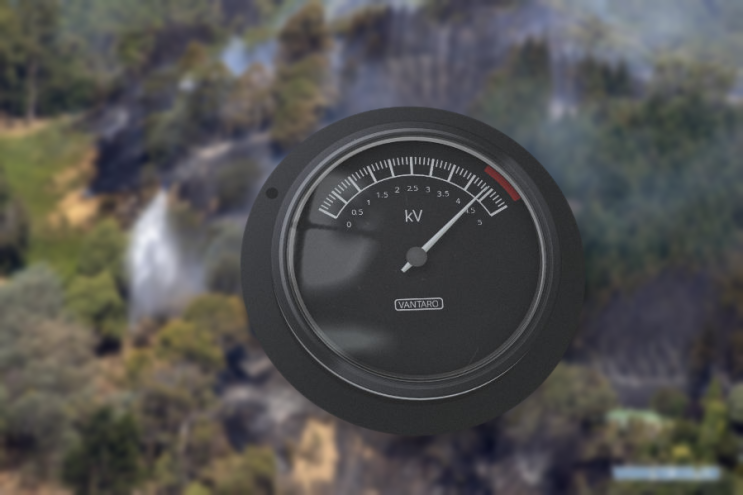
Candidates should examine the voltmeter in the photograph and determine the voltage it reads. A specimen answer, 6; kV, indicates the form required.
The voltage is 4.4; kV
